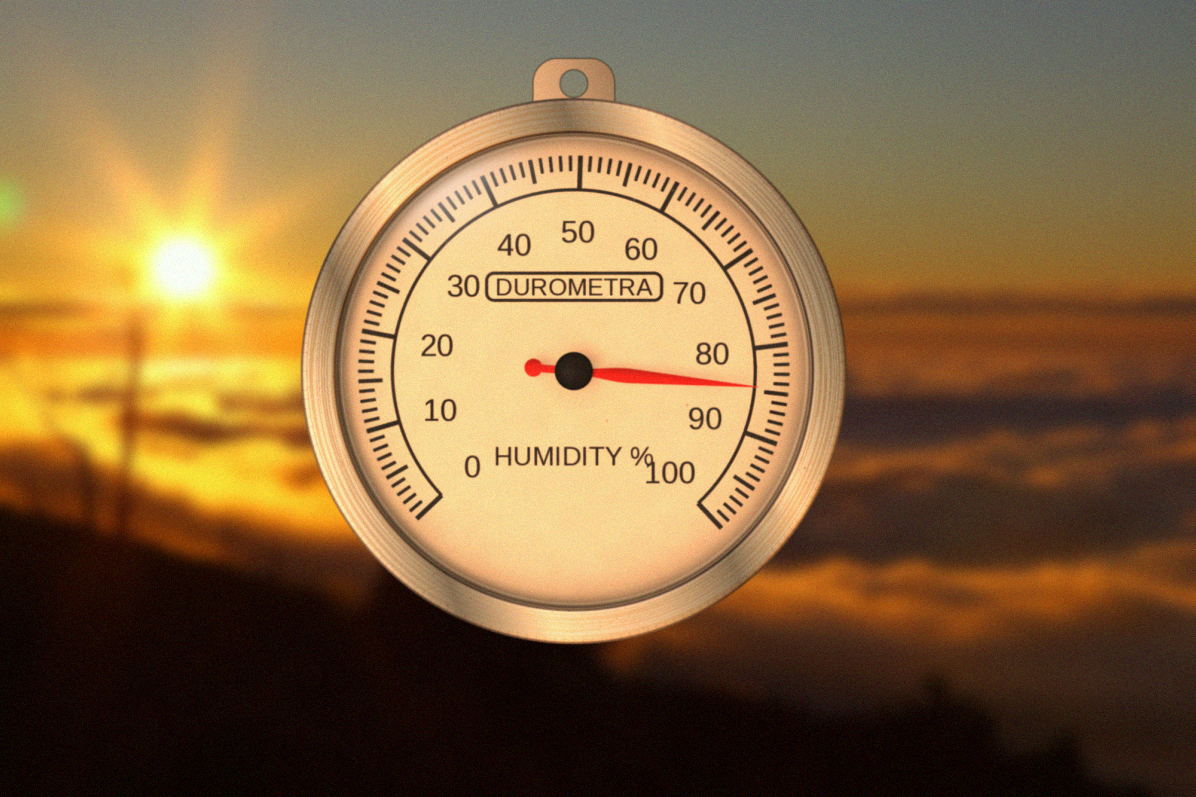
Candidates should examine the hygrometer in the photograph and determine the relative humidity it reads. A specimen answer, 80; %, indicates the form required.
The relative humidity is 84.5; %
